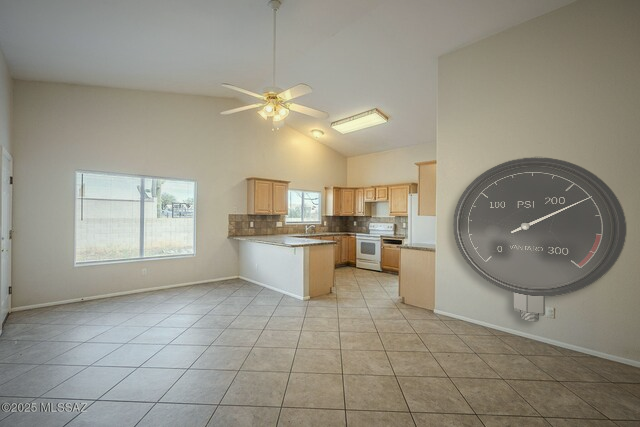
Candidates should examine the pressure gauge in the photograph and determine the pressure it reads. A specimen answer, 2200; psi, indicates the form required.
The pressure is 220; psi
